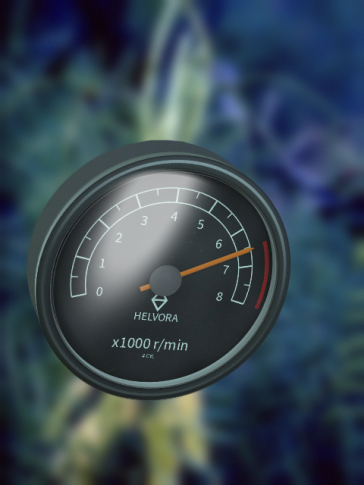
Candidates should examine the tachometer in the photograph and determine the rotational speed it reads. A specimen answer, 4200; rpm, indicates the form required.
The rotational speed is 6500; rpm
